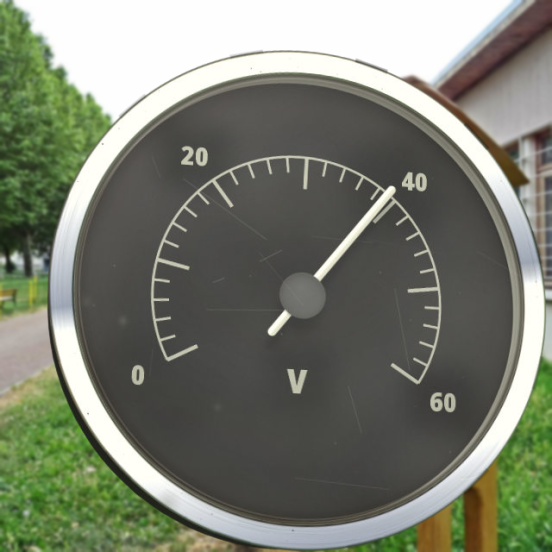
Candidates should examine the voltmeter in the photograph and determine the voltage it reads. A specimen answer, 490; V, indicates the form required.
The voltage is 39; V
